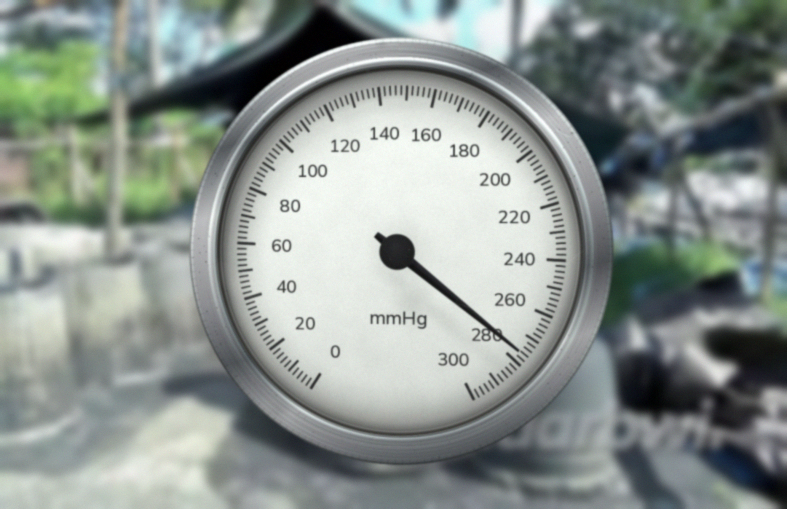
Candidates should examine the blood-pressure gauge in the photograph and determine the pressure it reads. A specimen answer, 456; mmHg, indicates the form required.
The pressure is 276; mmHg
